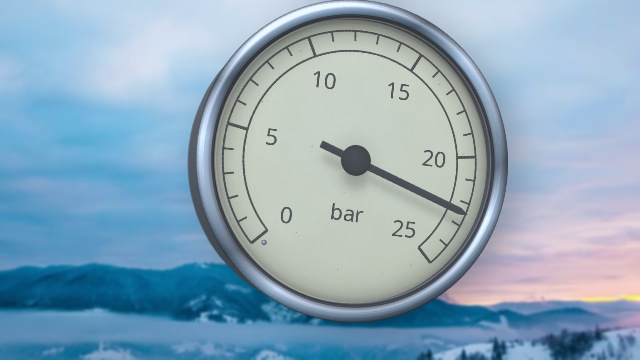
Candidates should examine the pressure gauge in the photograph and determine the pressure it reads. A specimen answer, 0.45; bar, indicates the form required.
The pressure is 22.5; bar
